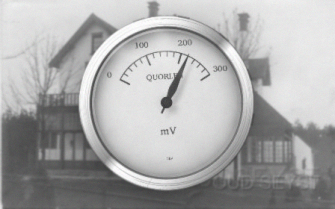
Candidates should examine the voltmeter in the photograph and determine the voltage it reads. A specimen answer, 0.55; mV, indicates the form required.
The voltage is 220; mV
